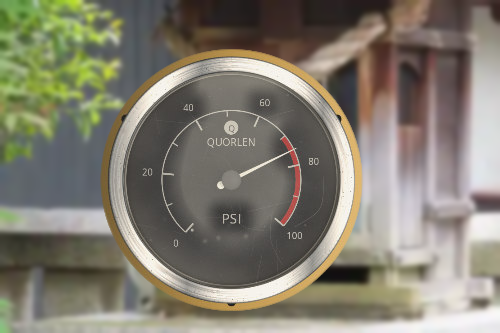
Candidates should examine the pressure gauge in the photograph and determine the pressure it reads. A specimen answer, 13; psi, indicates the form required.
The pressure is 75; psi
